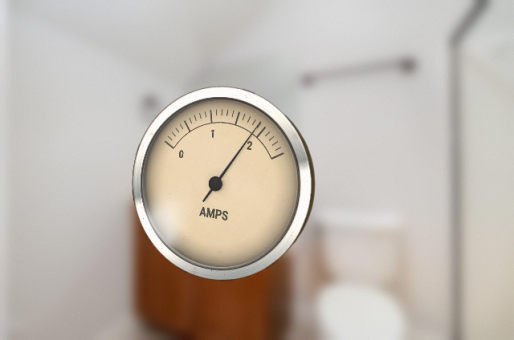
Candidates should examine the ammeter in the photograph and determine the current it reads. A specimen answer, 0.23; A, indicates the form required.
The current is 1.9; A
